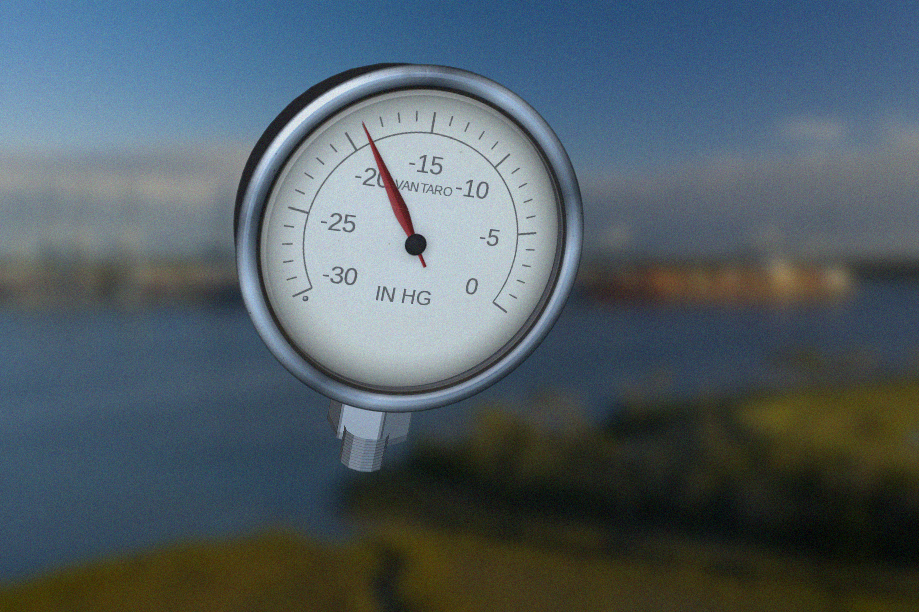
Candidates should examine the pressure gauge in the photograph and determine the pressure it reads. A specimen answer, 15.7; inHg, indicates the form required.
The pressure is -19; inHg
